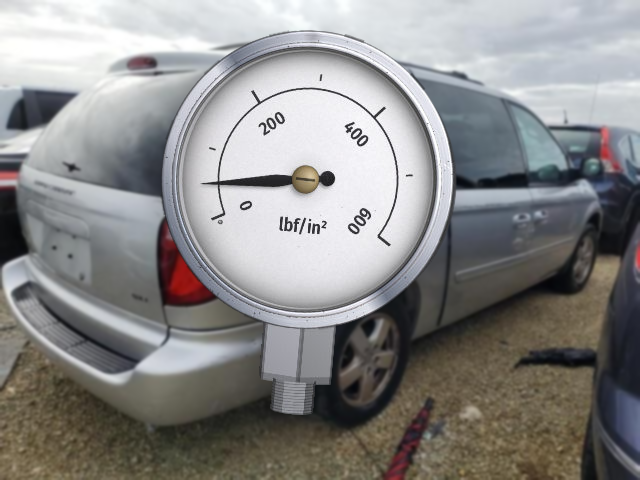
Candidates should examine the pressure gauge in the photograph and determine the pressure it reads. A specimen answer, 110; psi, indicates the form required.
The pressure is 50; psi
